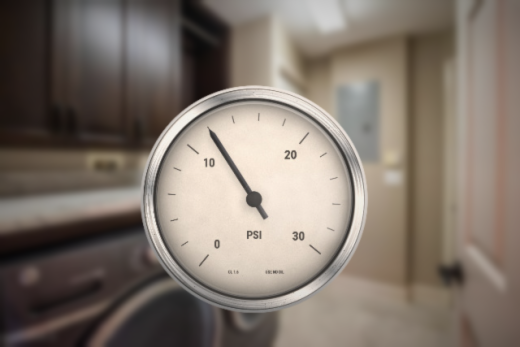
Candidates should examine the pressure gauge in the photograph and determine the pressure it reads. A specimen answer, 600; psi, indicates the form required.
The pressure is 12; psi
